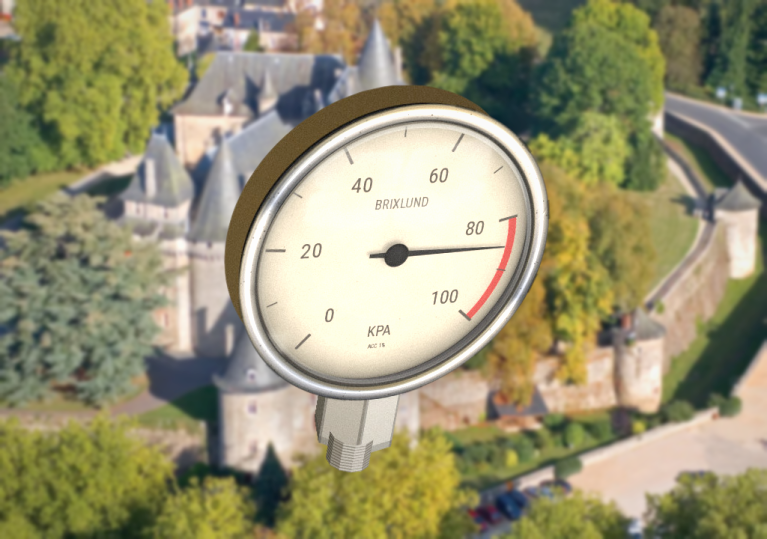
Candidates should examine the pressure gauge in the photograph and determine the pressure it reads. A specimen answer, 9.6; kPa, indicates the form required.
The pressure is 85; kPa
